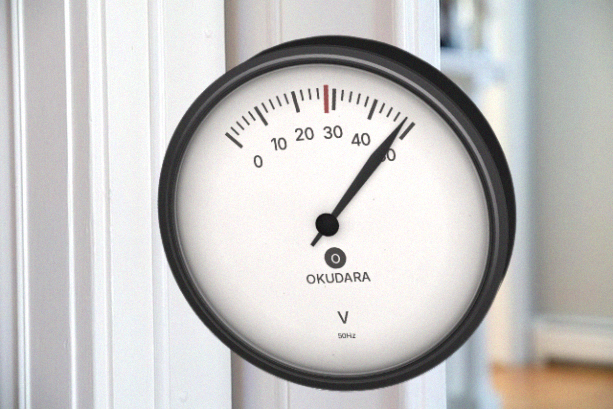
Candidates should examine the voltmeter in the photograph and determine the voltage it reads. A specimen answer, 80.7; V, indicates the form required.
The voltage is 48; V
